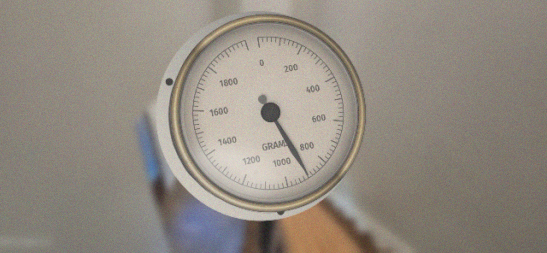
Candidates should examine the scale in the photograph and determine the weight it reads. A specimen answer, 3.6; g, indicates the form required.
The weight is 900; g
